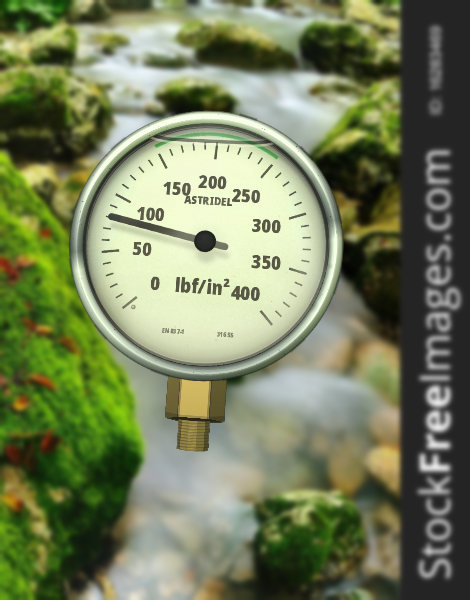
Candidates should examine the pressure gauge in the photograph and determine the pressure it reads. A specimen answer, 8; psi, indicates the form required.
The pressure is 80; psi
